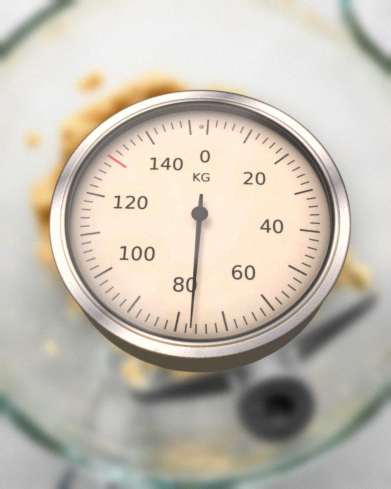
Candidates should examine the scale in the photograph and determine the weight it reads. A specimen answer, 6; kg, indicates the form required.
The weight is 77; kg
